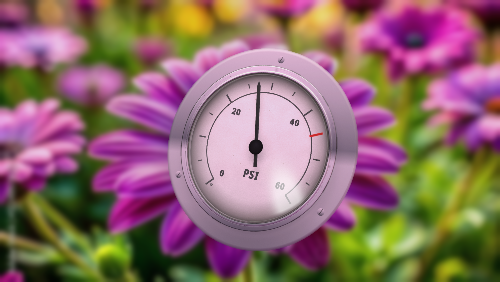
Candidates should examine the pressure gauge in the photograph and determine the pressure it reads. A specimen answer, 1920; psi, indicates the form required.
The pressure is 27.5; psi
